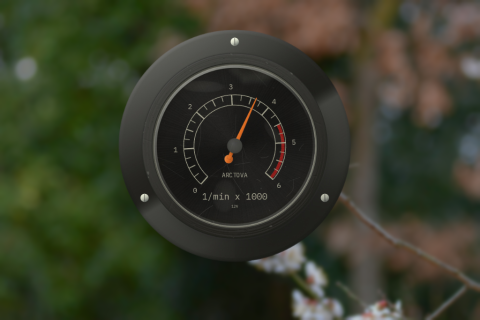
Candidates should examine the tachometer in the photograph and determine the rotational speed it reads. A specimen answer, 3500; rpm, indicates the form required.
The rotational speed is 3625; rpm
